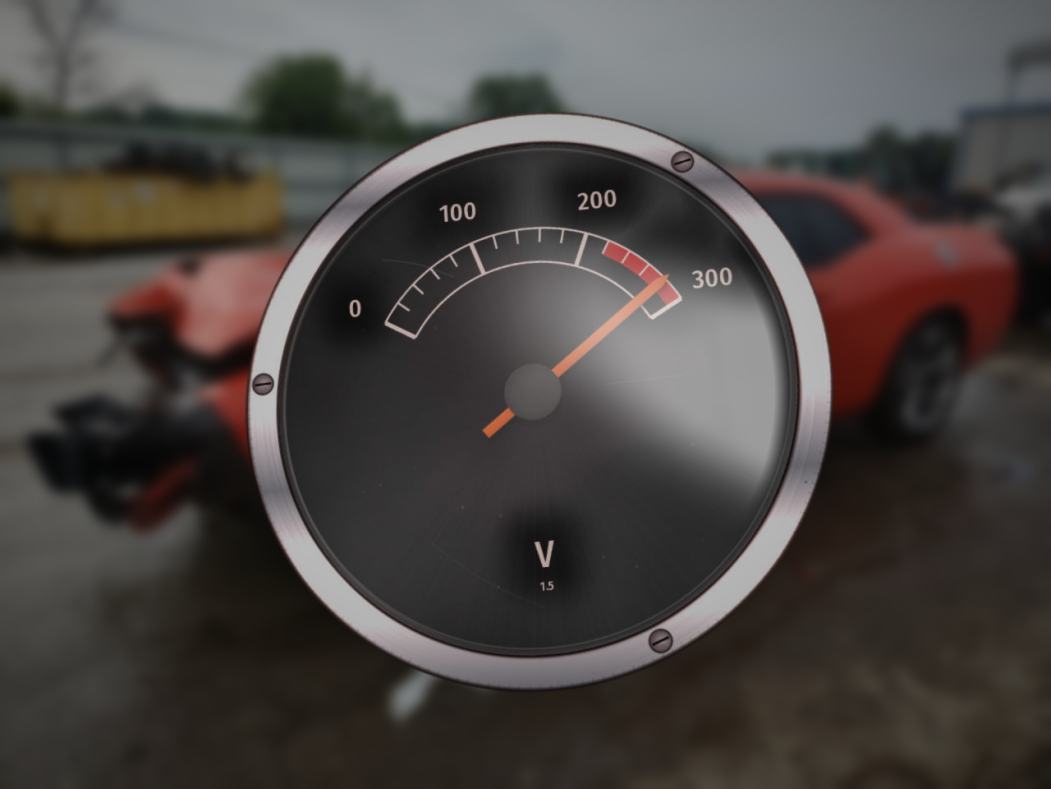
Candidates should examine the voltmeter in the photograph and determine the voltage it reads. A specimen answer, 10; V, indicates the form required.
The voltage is 280; V
